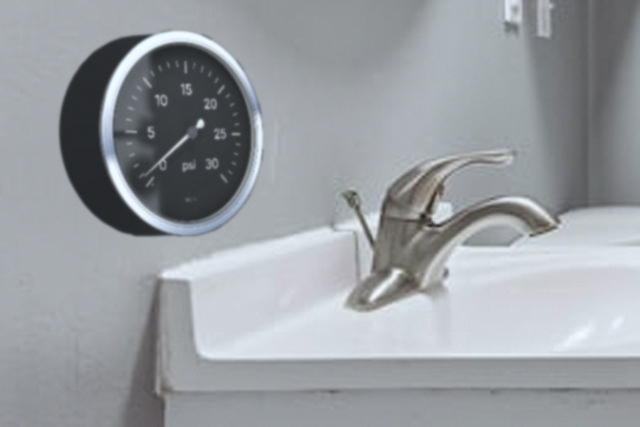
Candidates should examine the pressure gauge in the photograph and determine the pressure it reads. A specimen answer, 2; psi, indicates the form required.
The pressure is 1; psi
